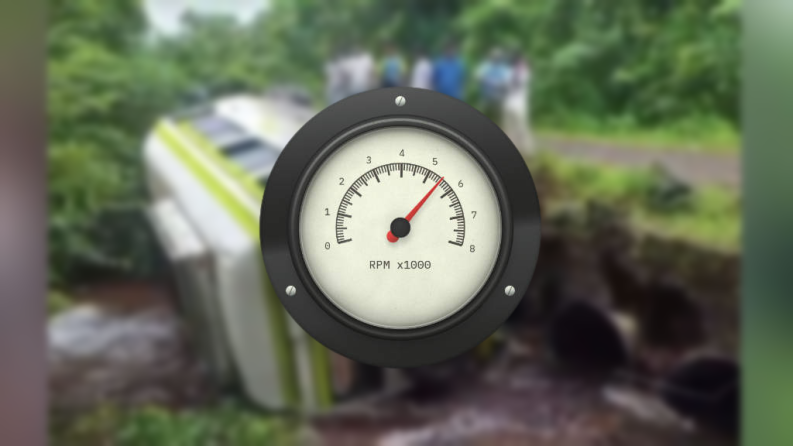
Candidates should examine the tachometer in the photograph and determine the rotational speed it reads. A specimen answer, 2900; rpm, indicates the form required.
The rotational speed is 5500; rpm
